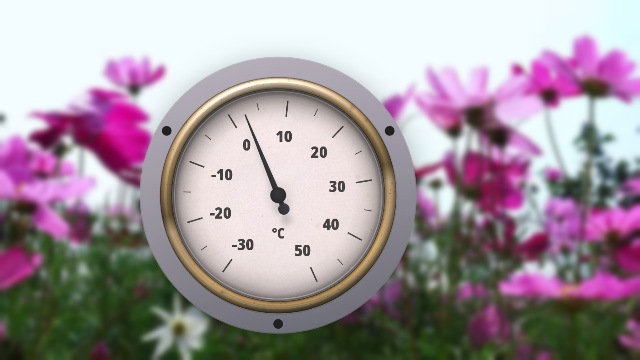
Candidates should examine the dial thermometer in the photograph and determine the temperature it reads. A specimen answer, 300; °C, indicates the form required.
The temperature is 2.5; °C
